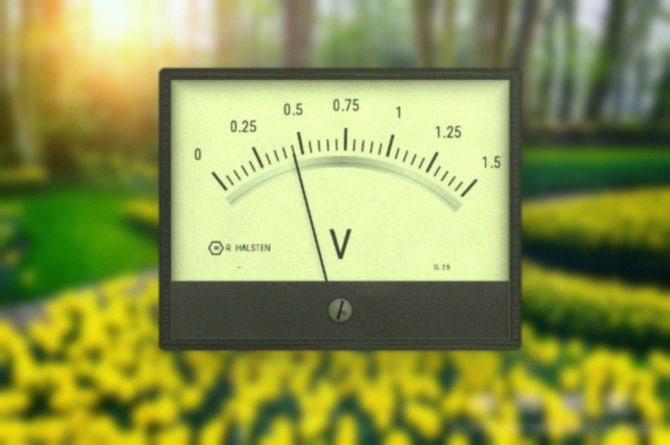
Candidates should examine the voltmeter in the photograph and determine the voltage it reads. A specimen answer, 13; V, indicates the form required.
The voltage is 0.45; V
